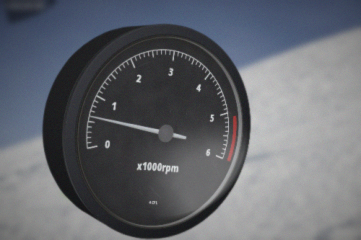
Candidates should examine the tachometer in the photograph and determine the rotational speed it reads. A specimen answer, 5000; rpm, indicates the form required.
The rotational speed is 600; rpm
